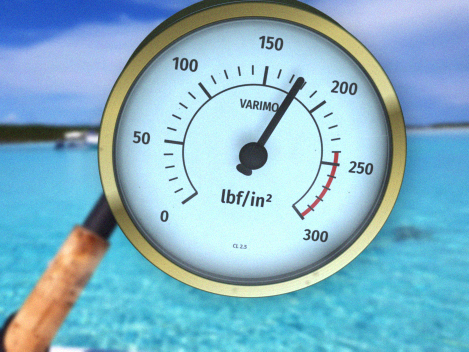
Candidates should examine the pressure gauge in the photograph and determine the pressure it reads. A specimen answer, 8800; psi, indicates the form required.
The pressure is 175; psi
